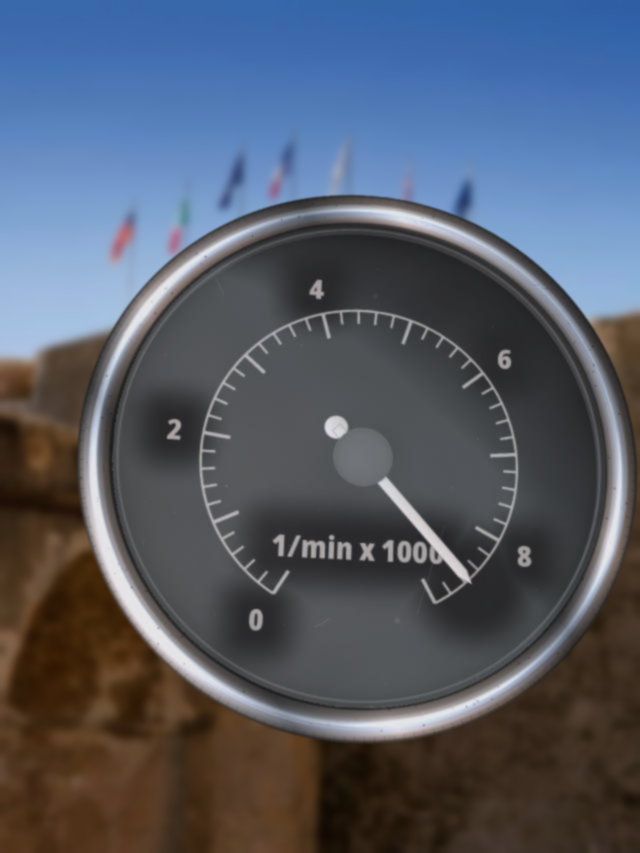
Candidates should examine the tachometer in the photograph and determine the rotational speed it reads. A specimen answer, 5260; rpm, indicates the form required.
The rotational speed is 8600; rpm
